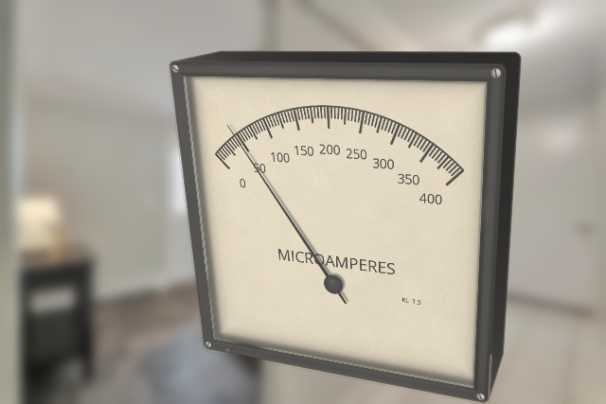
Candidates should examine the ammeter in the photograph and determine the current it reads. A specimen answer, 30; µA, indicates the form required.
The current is 50; µA
